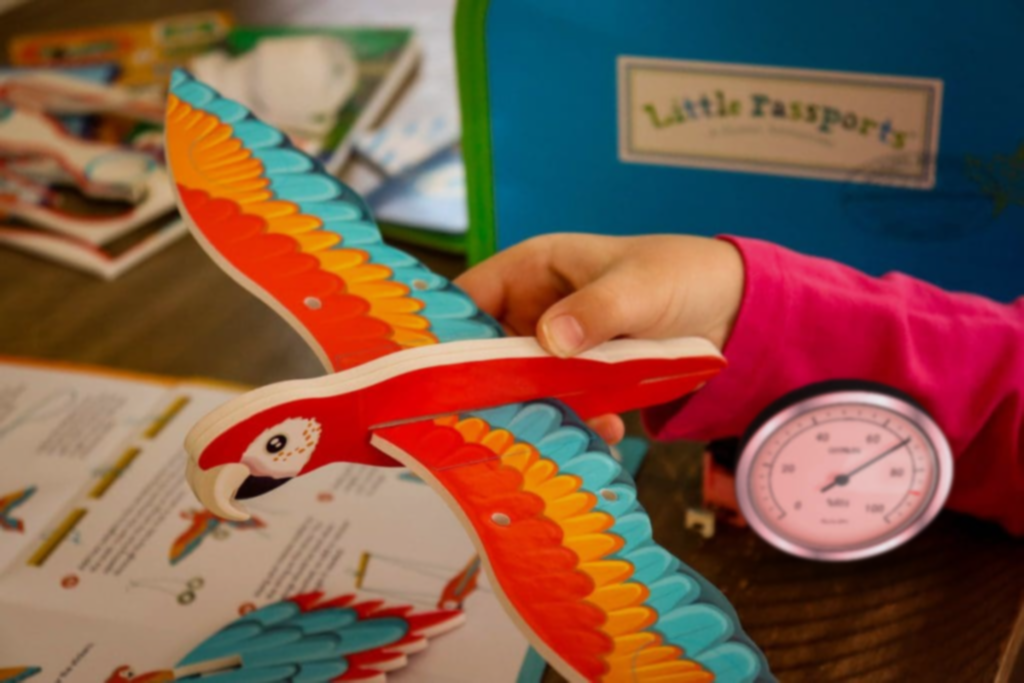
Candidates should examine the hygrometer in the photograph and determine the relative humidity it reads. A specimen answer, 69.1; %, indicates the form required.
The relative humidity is 68; %
